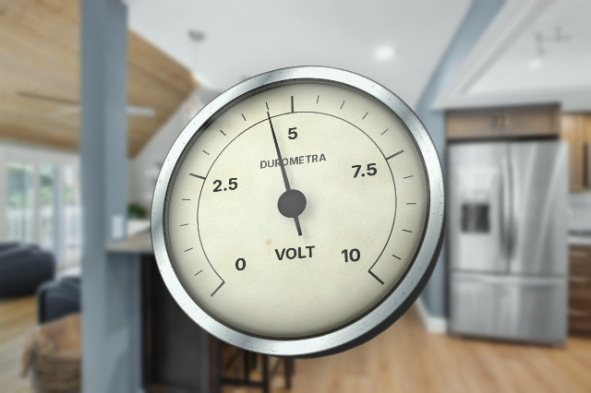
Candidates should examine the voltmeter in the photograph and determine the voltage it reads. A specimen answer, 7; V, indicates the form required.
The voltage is 4.5; V
